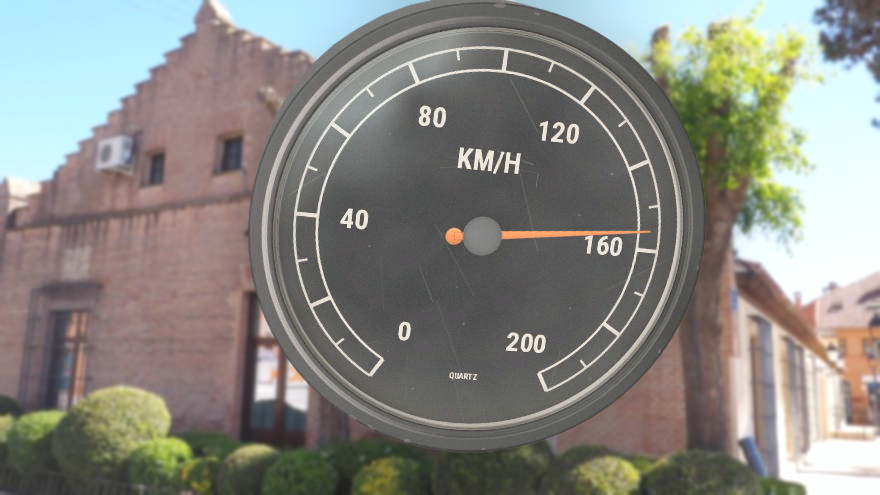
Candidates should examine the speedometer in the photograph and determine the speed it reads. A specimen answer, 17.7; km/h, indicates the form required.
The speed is 155; km/h
